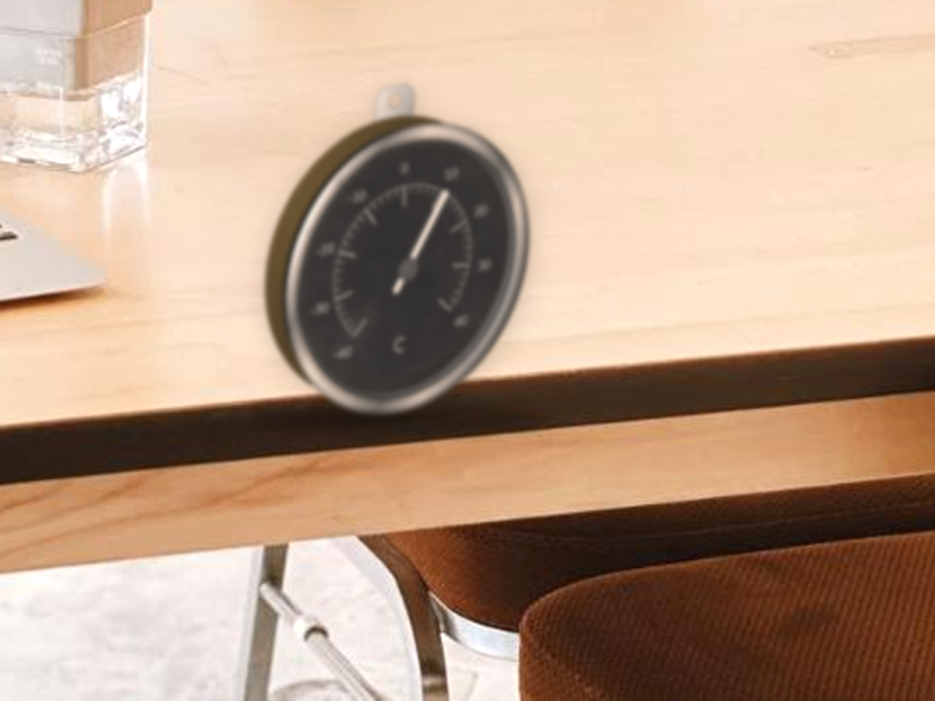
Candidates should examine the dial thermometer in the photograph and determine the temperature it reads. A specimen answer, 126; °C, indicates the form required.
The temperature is 10; °C
